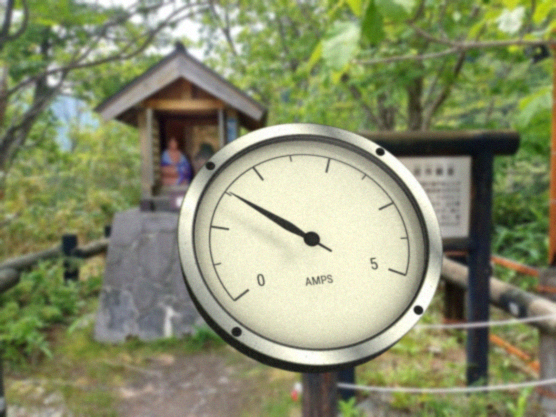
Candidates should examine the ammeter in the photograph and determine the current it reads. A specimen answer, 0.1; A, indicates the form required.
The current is 1.5; A
